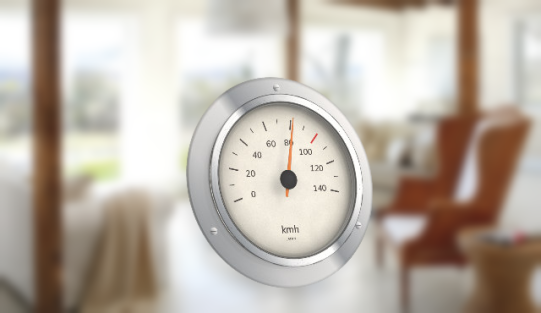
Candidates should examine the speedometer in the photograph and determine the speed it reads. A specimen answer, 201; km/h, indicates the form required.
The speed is 80; km/h
